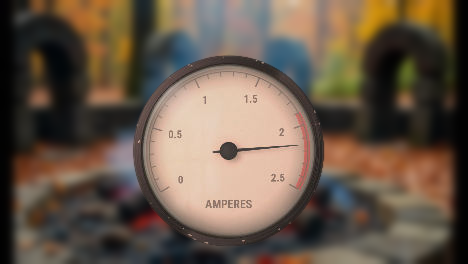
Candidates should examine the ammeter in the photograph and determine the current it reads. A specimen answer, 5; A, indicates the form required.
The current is 2.15; A
